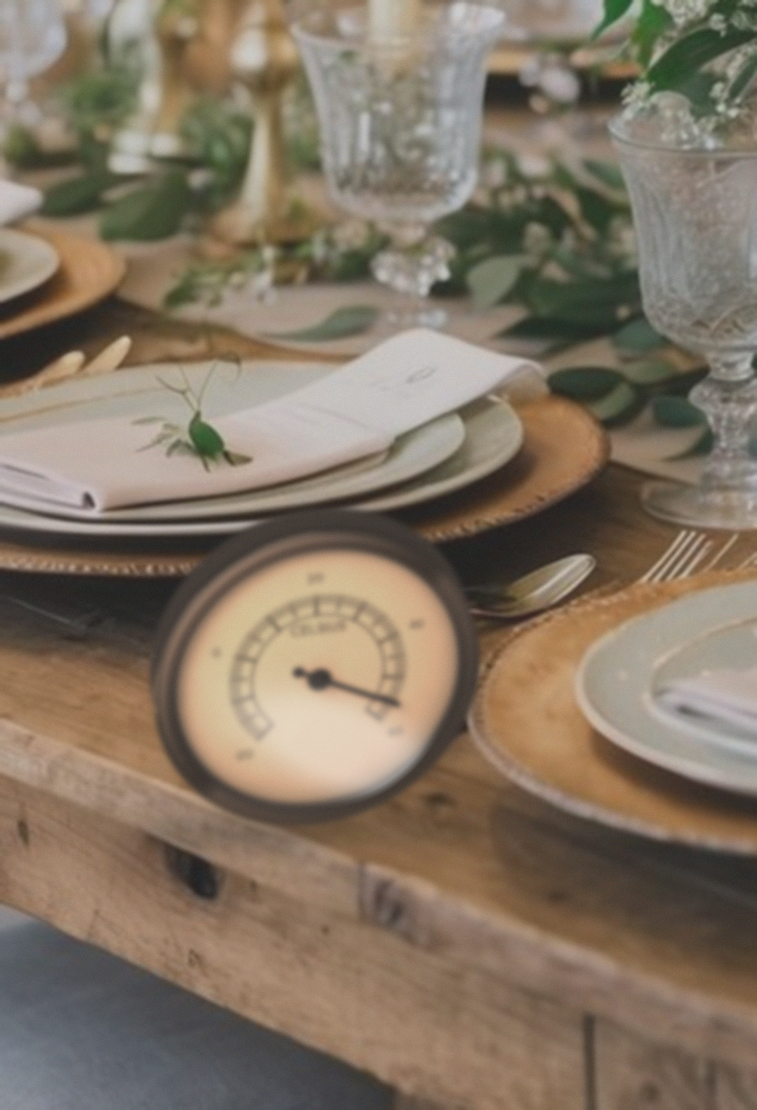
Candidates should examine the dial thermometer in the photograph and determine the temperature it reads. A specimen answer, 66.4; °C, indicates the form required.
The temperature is 55; °C
